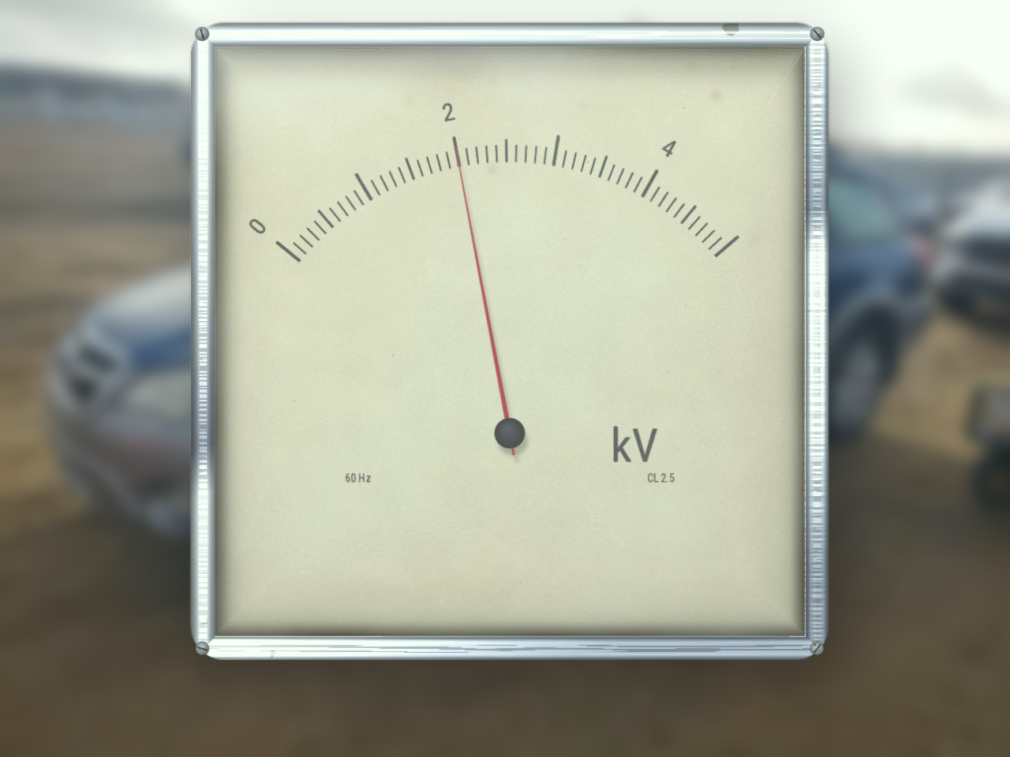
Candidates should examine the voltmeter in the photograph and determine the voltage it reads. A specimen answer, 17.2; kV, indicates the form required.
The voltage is 2; kV
